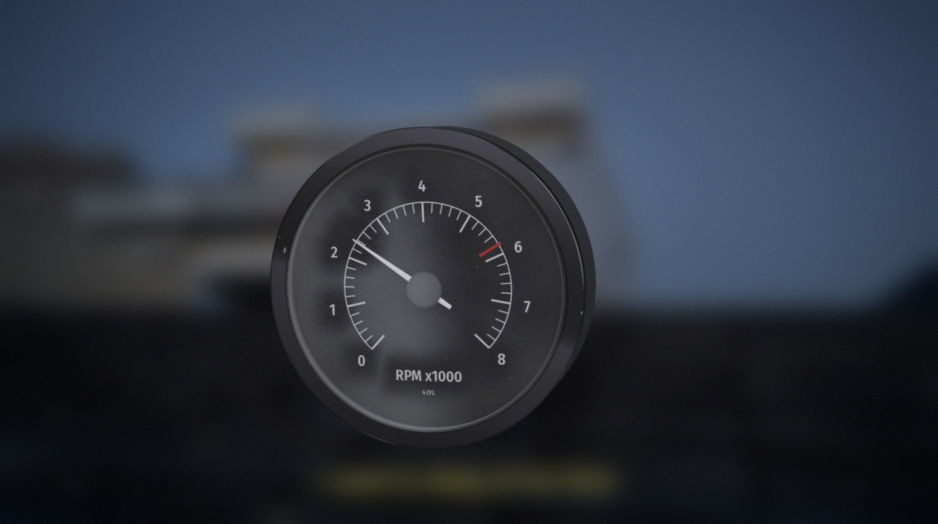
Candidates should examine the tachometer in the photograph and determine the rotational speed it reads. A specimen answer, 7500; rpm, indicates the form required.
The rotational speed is 2400; rpm
